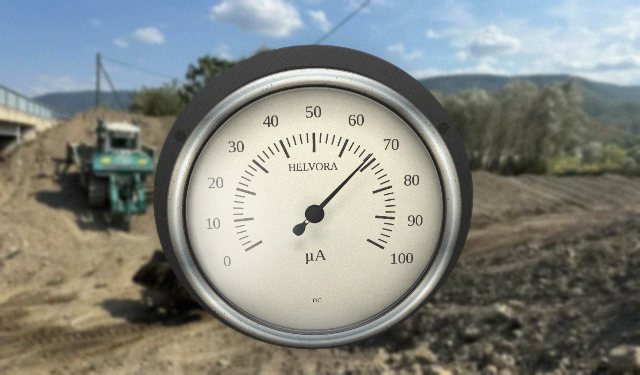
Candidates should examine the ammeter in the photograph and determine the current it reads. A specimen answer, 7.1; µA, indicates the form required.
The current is 68; µA
